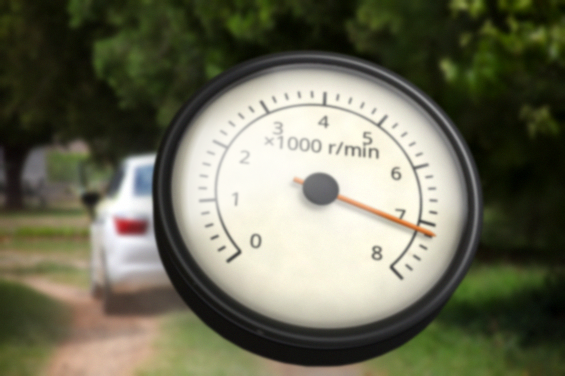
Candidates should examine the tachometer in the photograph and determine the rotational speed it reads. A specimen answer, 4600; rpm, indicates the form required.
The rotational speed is 7200; rpm
